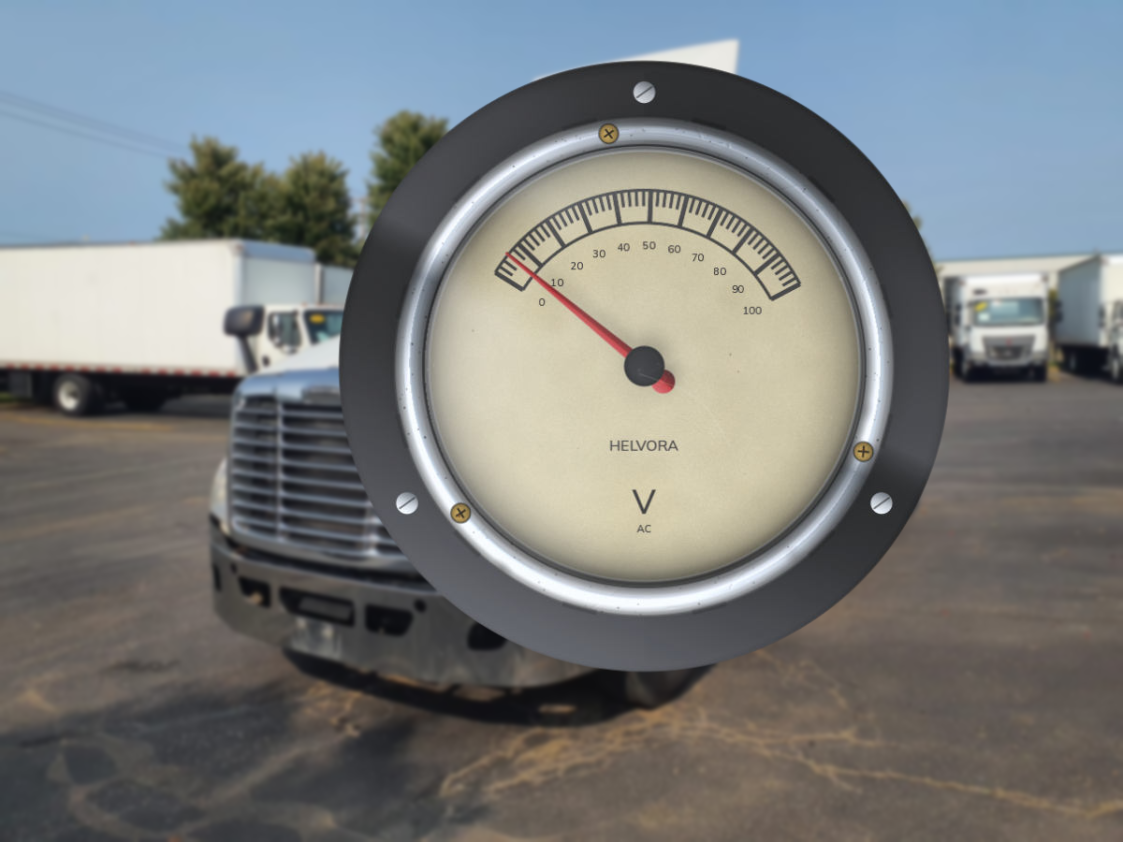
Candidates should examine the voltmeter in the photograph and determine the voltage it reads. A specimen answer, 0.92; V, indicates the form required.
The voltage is 6; V
